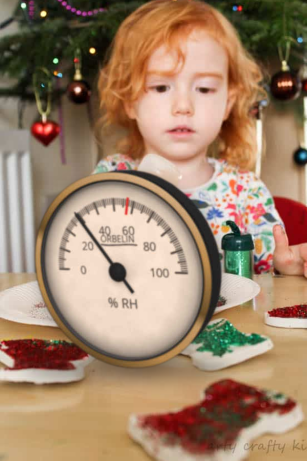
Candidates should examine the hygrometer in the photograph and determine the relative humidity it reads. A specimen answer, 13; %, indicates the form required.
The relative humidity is 30; %
